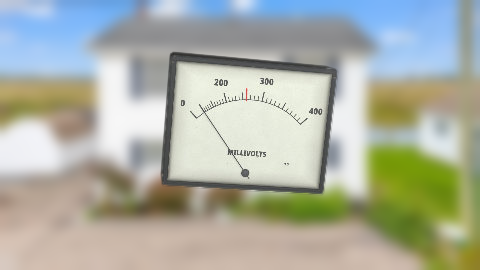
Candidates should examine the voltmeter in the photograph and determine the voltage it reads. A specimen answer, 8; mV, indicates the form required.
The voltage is 100; mV
